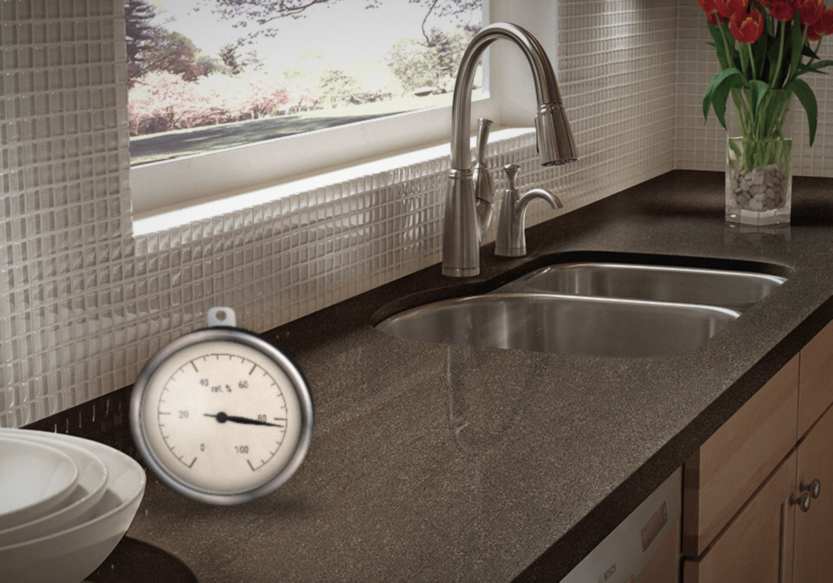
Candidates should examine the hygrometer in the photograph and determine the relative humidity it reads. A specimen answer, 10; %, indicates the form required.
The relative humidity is 82; %
